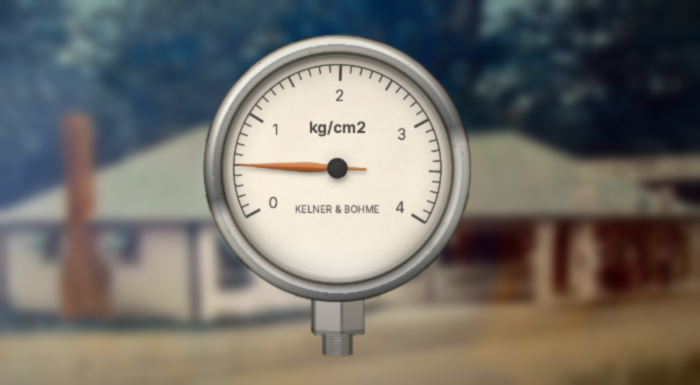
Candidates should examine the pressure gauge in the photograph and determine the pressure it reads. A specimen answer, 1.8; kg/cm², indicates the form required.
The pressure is 0.5; kg/cm²
